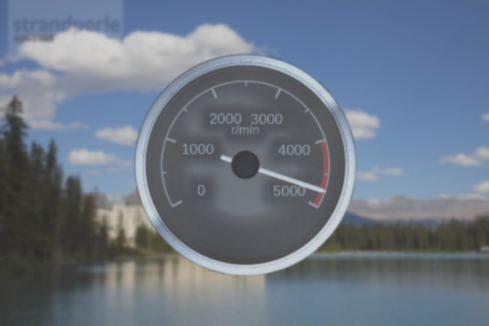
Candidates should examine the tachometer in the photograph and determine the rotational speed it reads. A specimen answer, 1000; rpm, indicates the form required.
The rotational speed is 4750; rpm
